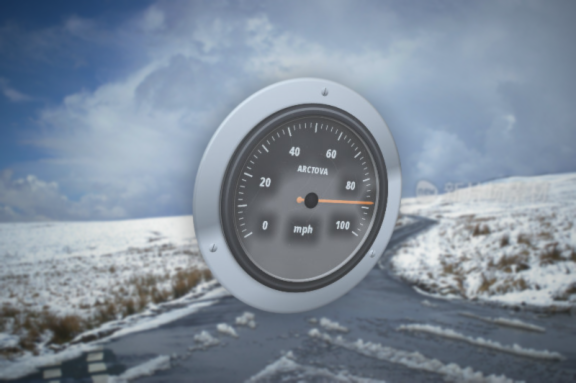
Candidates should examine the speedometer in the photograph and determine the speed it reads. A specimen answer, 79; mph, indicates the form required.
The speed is 88; mph
